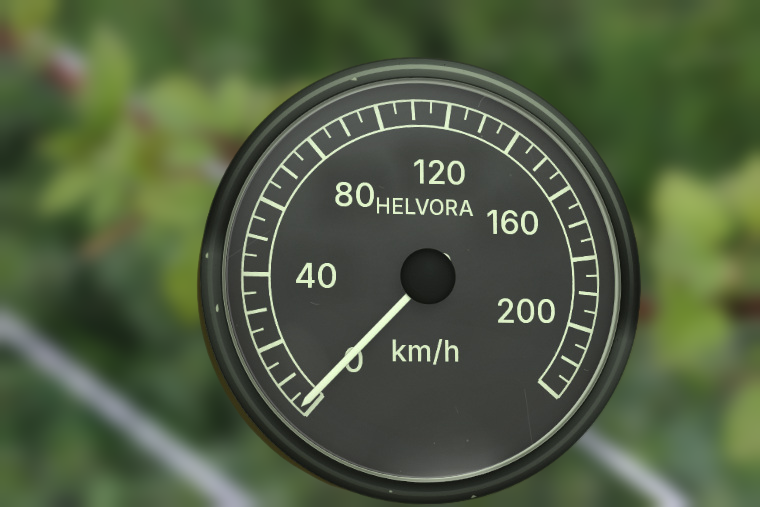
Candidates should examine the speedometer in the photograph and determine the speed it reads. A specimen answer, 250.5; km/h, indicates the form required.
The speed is 2.5; km/h
